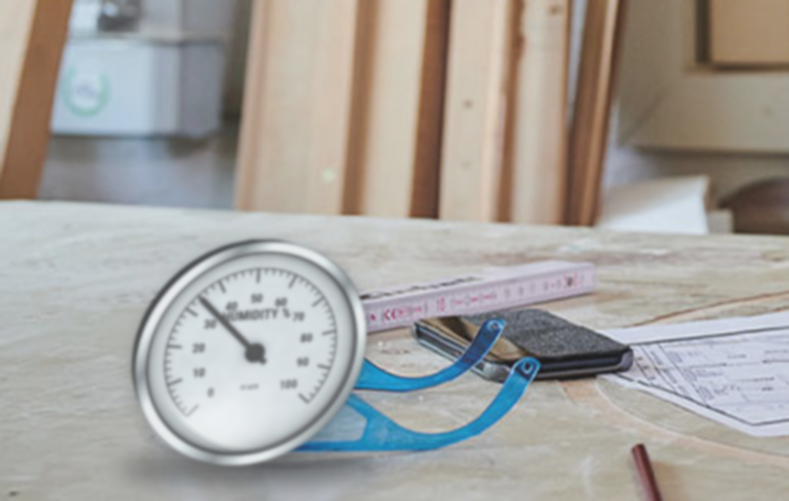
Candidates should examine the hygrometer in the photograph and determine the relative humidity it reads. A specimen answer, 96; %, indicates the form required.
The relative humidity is 34; %
